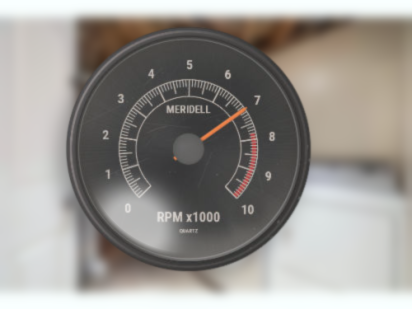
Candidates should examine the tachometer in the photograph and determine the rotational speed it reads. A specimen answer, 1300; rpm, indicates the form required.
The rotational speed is 7000; rpm
